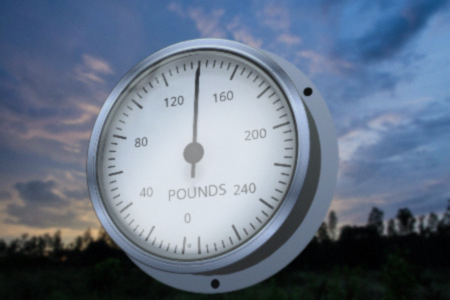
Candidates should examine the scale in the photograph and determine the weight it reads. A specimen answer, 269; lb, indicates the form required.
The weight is 140; lb
